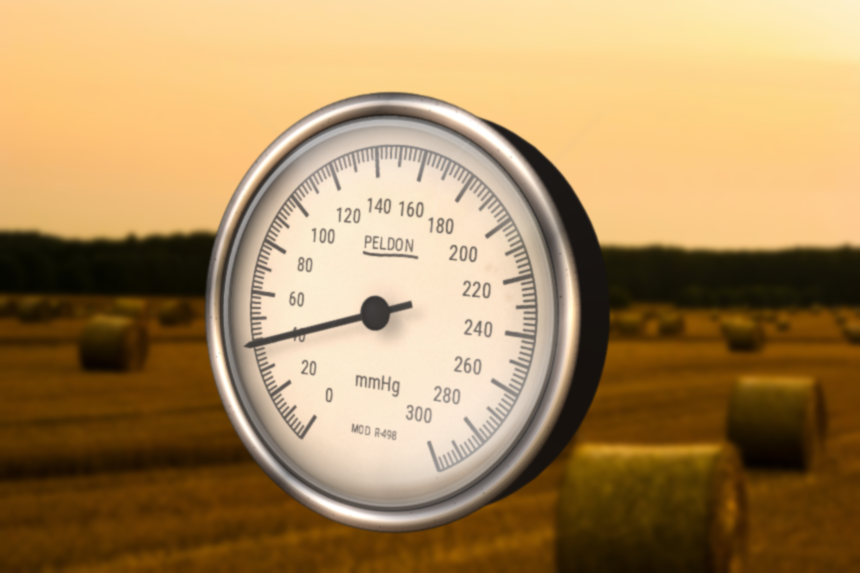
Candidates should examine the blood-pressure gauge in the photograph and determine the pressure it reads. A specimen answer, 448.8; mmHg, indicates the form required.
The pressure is 40; mmHg
